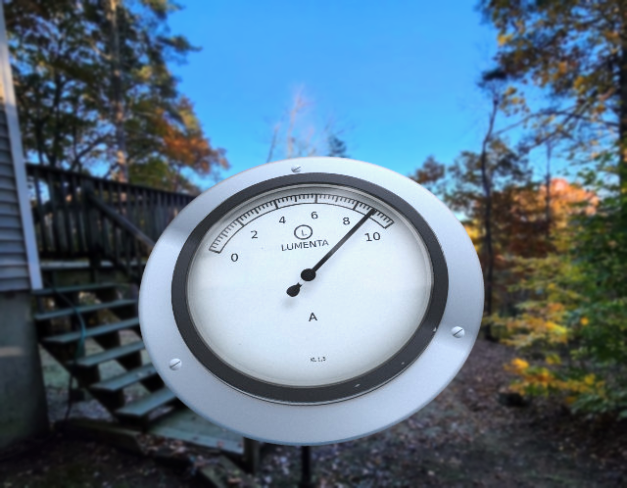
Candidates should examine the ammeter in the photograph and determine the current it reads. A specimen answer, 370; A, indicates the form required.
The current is 9; A
